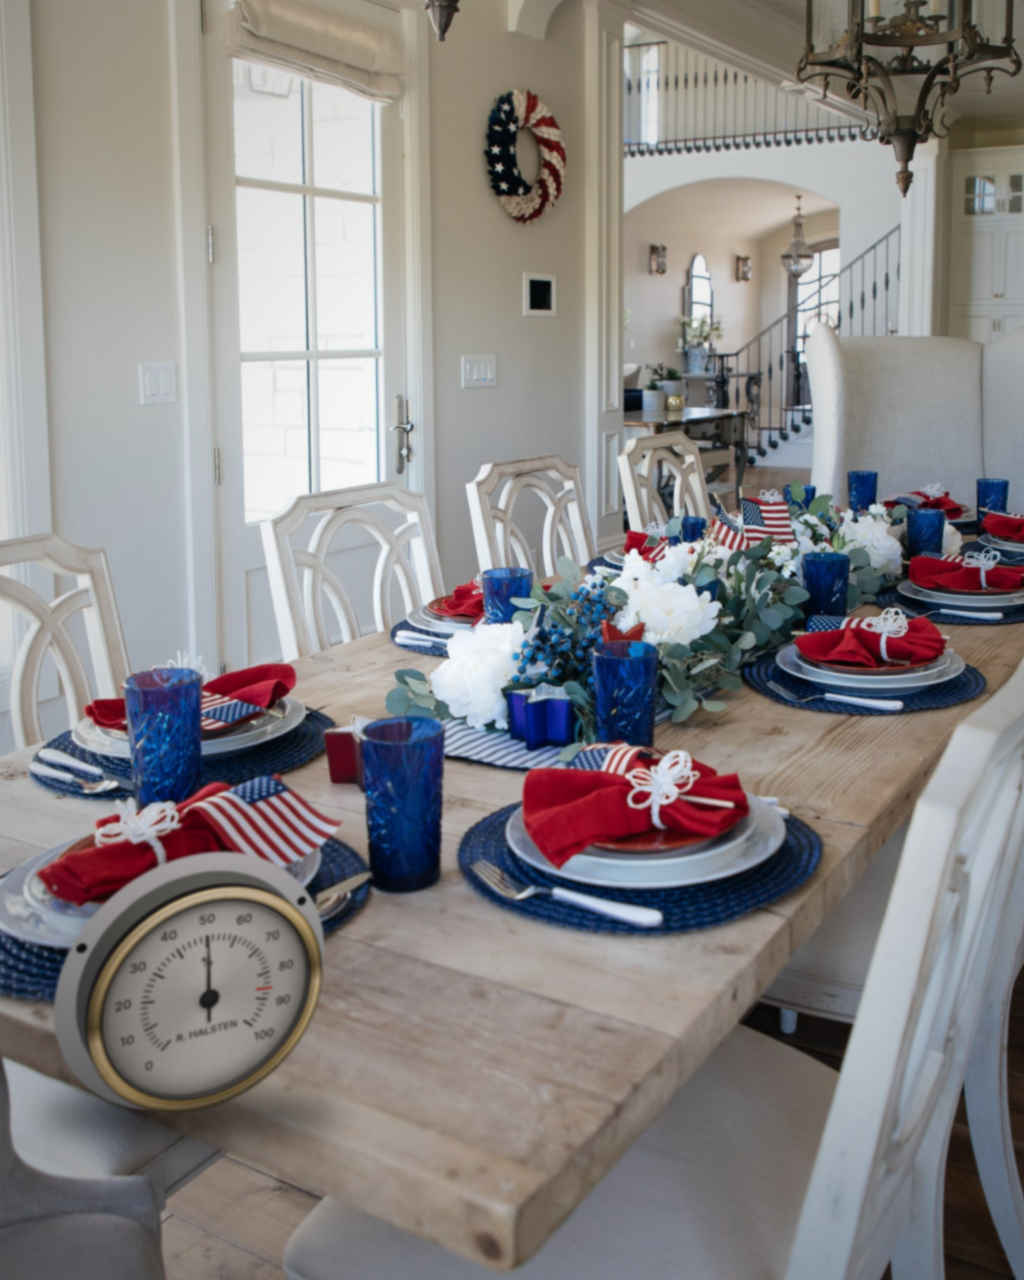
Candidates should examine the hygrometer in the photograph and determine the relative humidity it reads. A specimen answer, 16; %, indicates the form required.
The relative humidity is 50; %
